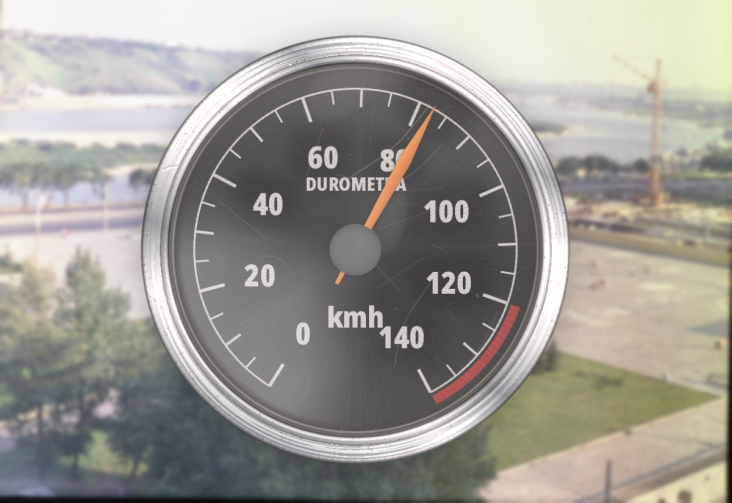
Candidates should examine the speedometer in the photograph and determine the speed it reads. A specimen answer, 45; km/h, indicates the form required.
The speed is 82.5; km/h
